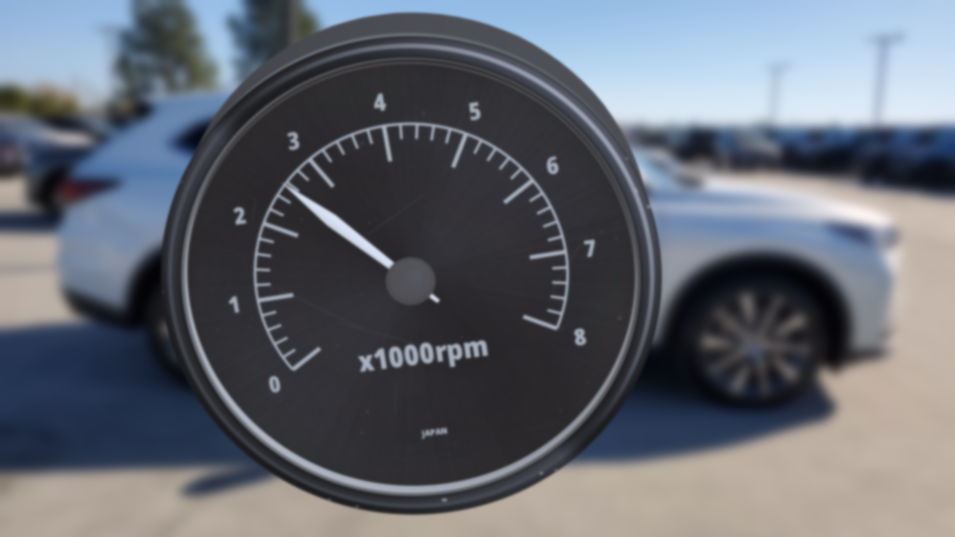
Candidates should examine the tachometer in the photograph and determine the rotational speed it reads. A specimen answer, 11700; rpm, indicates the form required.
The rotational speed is 2600; rpm
